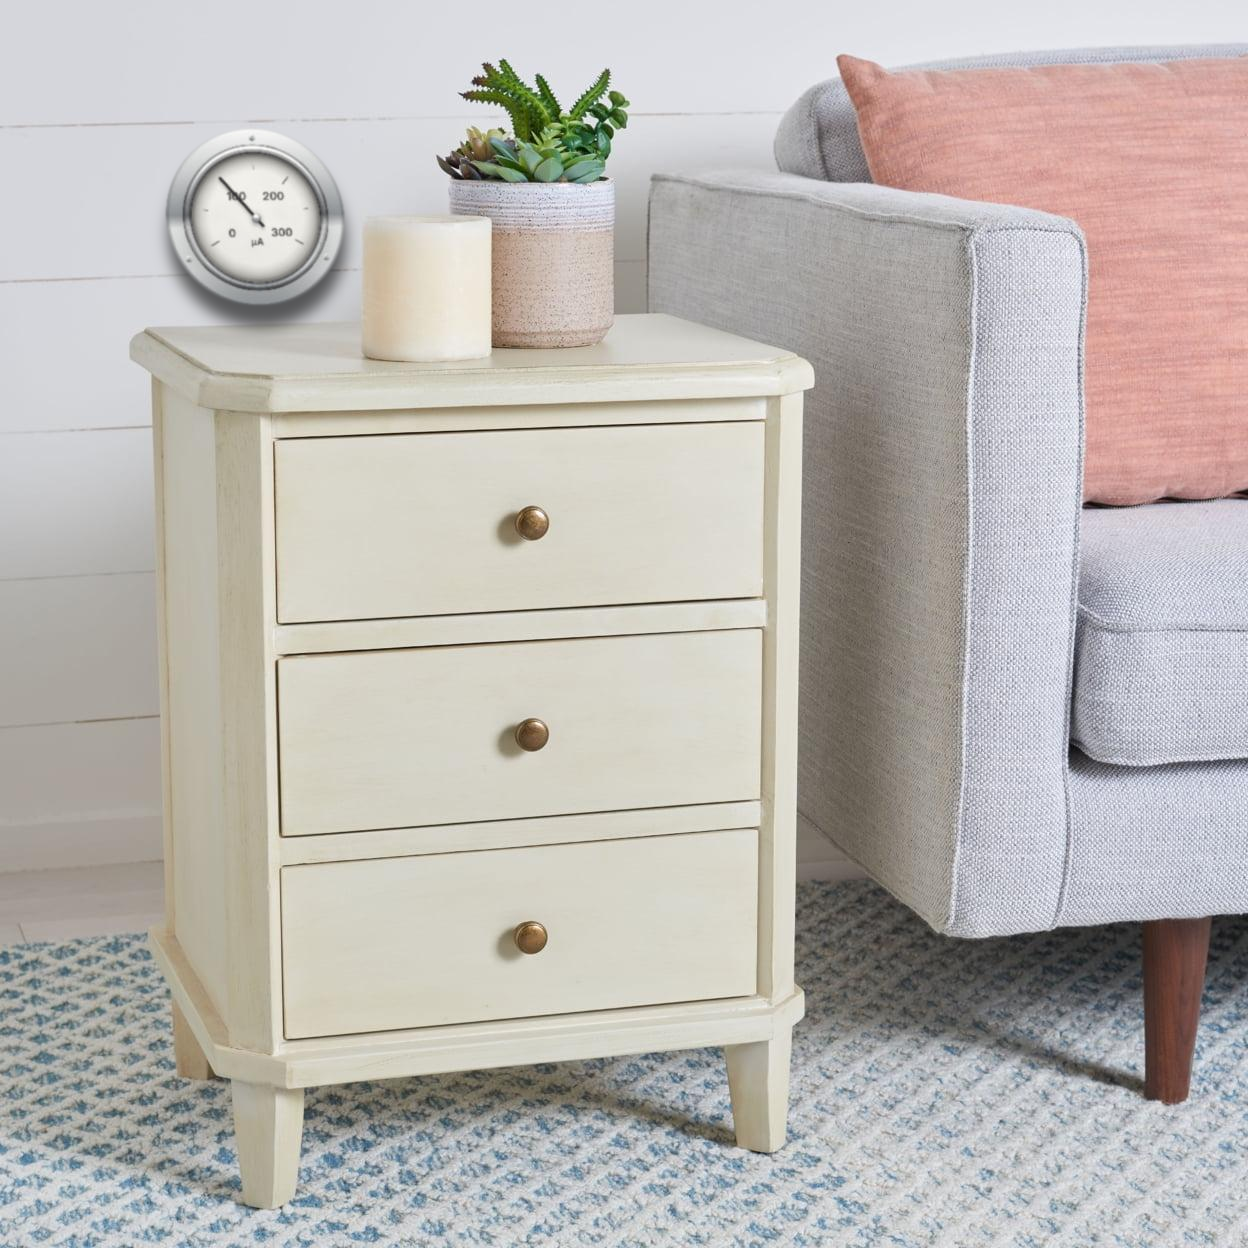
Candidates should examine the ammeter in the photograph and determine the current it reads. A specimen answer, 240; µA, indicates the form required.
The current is 100; µA
